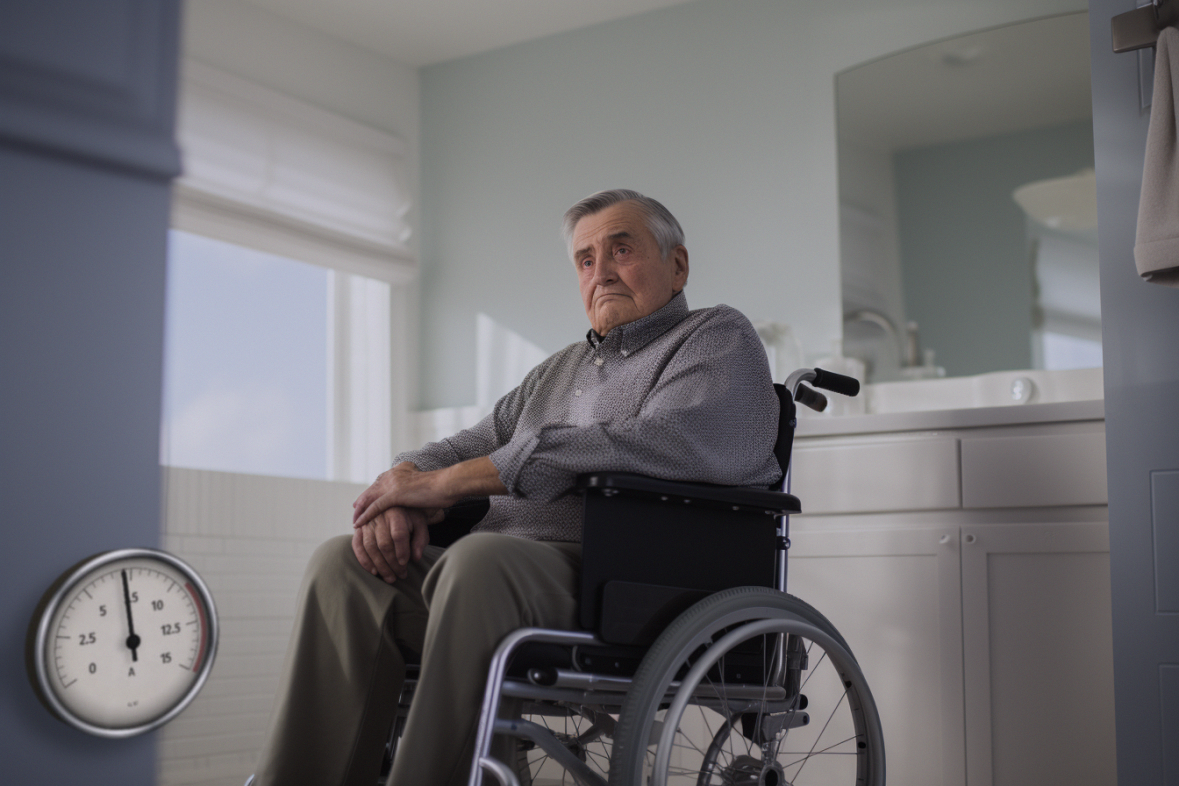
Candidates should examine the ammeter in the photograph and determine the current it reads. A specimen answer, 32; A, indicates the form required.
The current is 7; A
